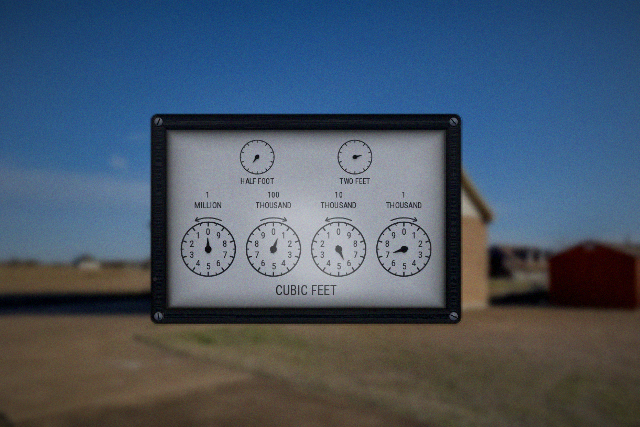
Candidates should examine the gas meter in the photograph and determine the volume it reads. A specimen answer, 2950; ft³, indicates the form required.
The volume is 5700; ft³
